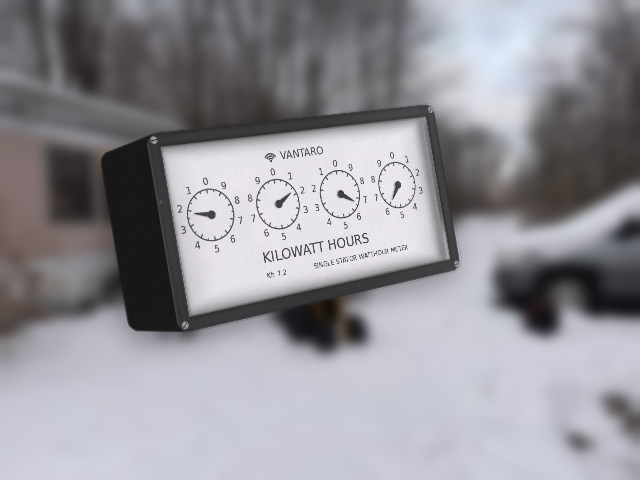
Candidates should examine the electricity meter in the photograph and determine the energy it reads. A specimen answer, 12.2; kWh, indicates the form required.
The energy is 2166; kWh
